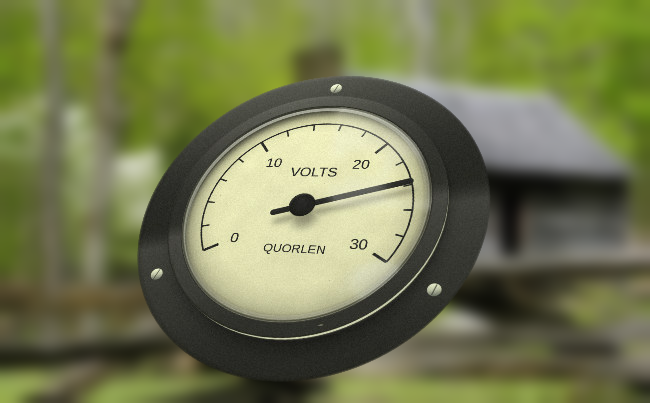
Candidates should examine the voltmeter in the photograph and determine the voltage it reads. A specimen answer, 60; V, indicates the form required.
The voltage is 24; V
